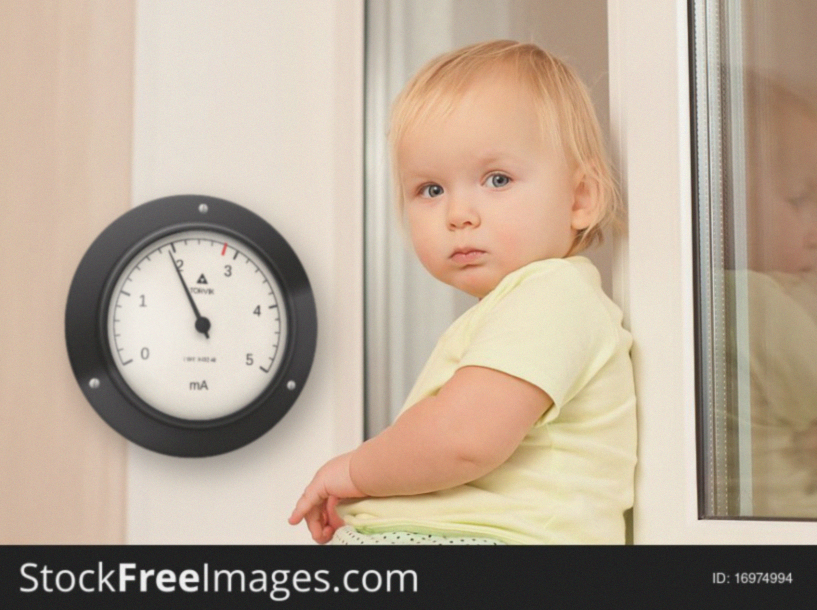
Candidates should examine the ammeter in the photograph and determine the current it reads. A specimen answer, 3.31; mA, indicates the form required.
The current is 1.9; mA
